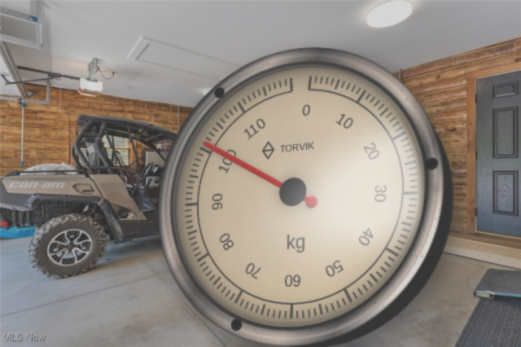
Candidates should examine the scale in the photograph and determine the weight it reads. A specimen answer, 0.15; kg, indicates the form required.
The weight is 101; kg
